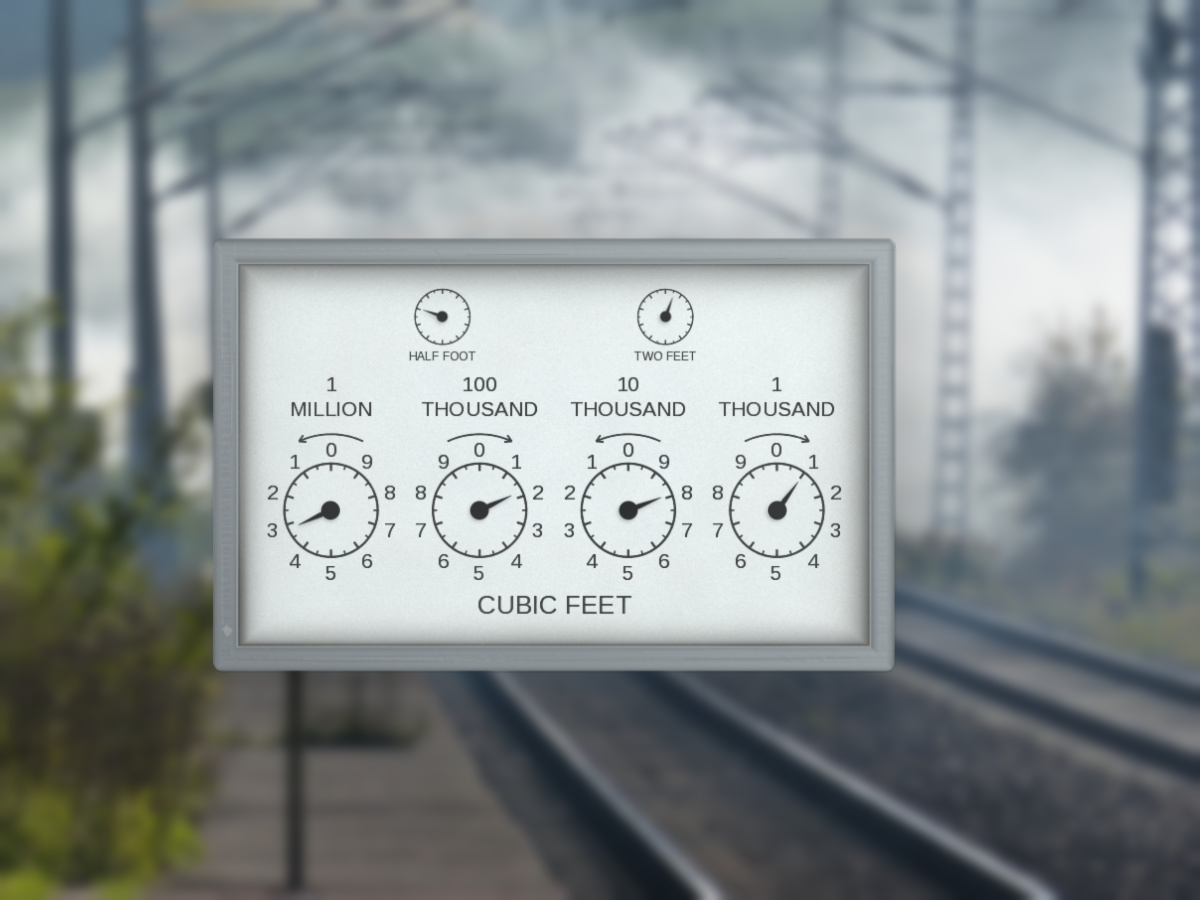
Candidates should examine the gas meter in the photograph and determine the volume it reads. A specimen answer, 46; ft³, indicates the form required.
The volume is 318100; ft³
